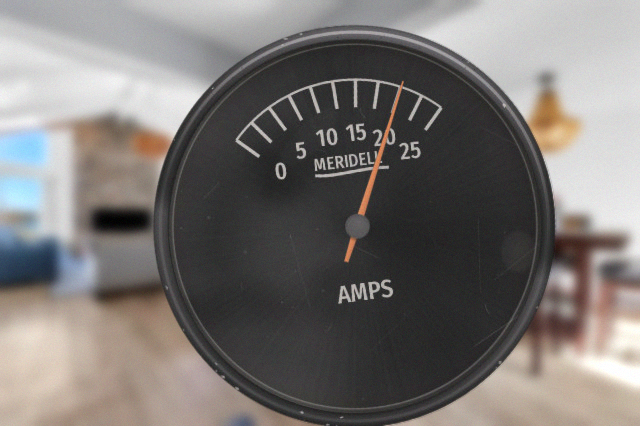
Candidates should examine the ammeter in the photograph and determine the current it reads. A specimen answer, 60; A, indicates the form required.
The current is 20; A
